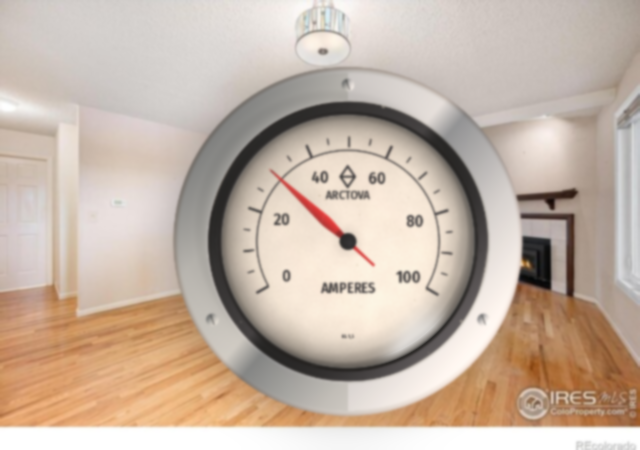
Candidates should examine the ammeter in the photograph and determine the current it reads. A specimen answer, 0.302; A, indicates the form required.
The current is 30; A
